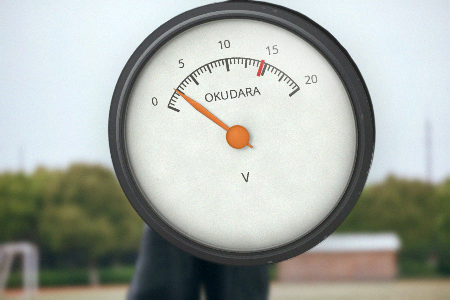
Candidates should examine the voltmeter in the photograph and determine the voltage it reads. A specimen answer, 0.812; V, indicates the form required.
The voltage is 2.5; V
